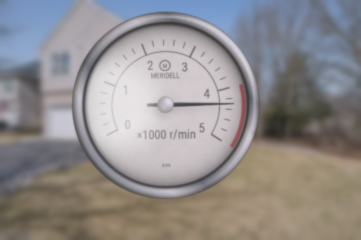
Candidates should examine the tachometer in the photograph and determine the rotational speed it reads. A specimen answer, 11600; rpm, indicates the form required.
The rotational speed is 4300; rpm
